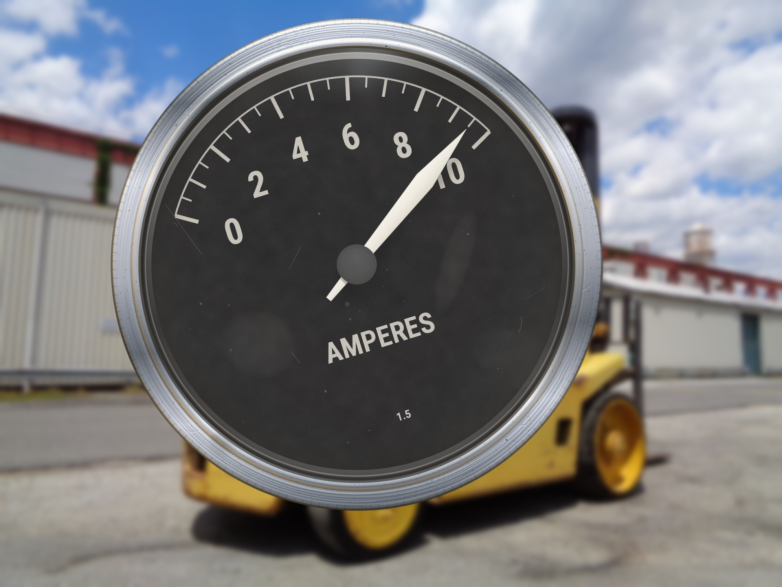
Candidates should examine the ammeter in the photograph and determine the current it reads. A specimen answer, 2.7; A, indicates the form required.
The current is 9.5; A
